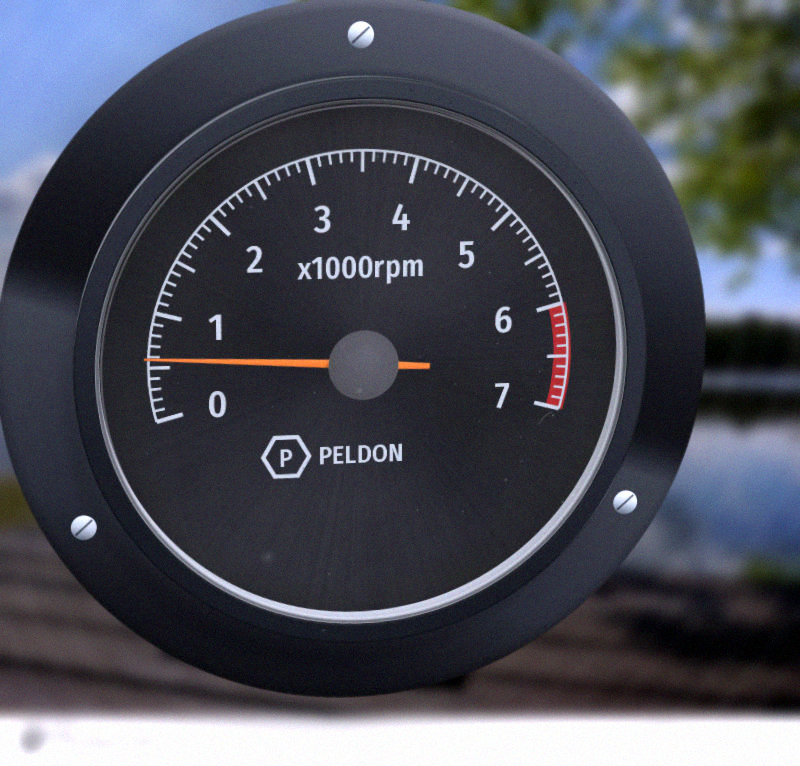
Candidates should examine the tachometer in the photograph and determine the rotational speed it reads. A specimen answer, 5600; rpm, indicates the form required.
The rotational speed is 600; rpm
